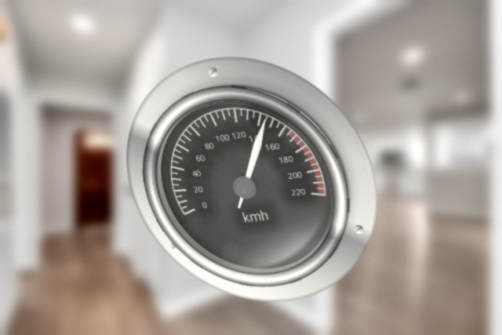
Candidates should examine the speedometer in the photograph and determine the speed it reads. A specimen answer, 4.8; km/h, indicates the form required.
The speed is 145; km/h
